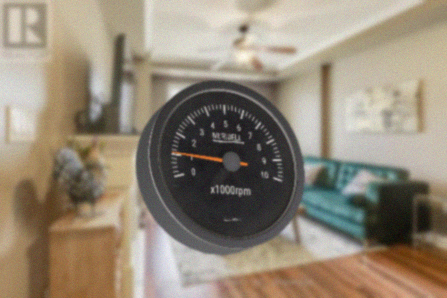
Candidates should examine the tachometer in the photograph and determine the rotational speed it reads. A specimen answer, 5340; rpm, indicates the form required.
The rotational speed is 1000; rpm
